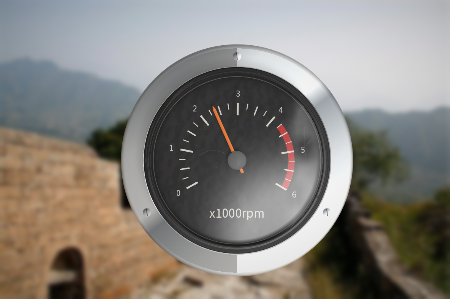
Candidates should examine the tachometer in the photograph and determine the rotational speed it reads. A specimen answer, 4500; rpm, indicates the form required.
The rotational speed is 2375; rpm
